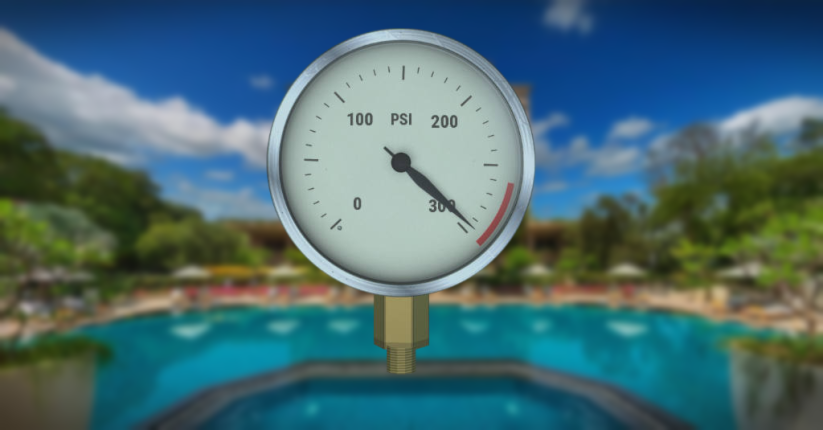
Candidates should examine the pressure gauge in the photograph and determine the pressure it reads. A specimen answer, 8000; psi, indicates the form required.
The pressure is 295; psi
